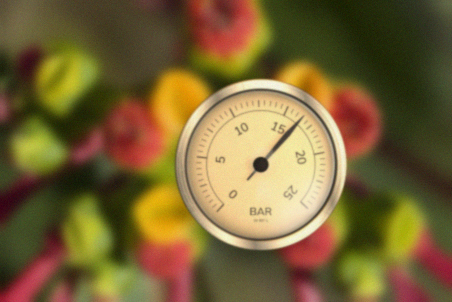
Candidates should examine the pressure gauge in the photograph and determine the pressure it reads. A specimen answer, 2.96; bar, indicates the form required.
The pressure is 16.5; bar
